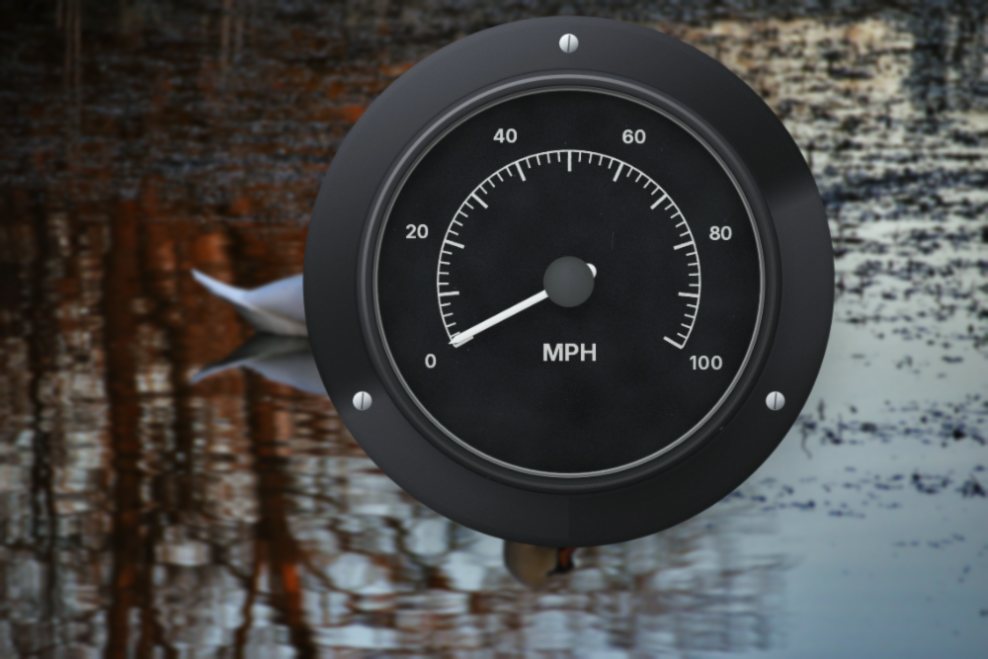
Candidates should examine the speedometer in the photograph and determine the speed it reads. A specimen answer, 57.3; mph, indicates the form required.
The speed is 1; mph
